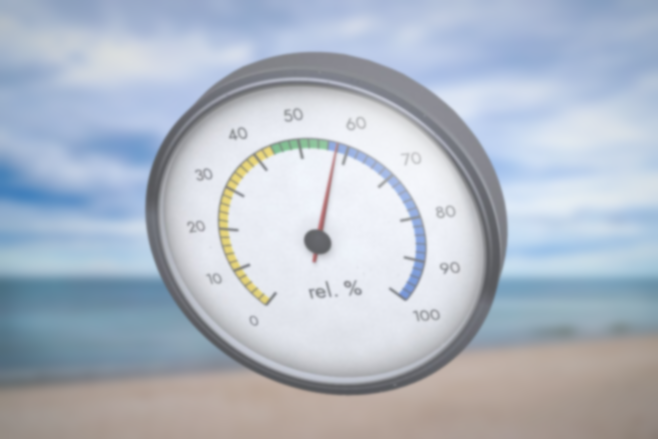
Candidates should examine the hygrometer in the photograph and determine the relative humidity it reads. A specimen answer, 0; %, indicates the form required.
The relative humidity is 58; %
